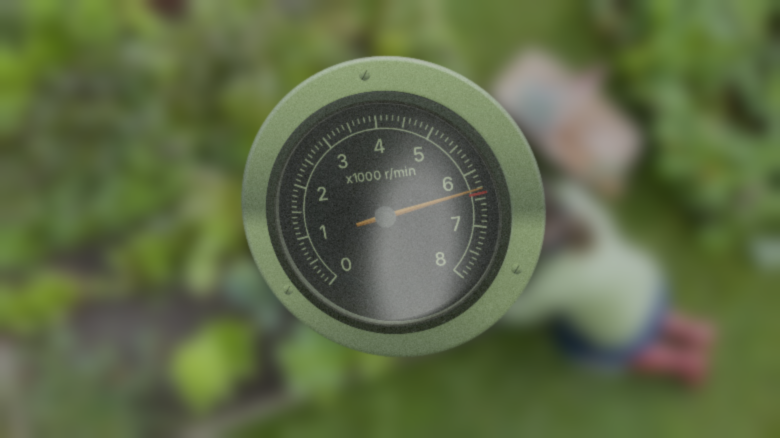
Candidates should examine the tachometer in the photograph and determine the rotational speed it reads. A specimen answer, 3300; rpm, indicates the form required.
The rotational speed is 6300; rpm
